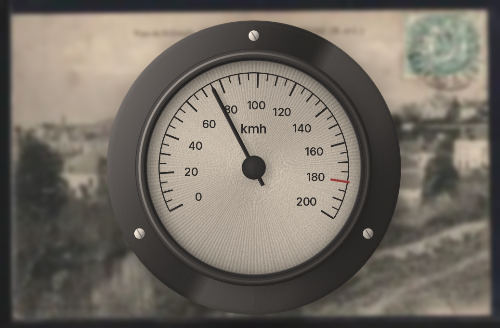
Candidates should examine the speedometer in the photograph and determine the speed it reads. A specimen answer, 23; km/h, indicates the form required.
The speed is 75; km/h
